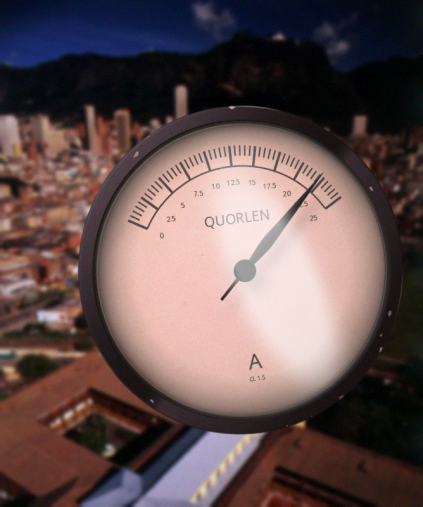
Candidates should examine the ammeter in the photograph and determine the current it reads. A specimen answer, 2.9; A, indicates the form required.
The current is 22; A
